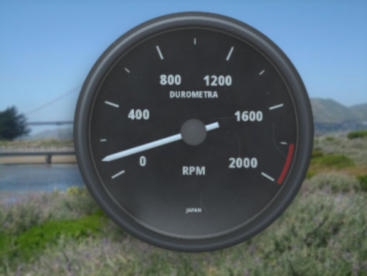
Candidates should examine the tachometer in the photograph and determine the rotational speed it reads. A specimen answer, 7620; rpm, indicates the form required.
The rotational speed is 100; rpm
